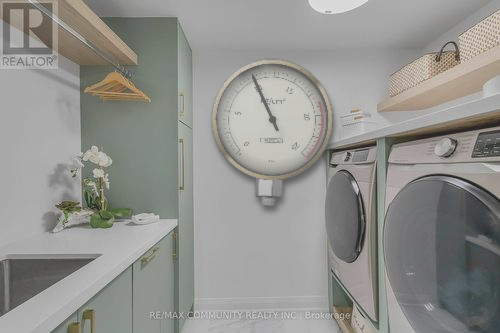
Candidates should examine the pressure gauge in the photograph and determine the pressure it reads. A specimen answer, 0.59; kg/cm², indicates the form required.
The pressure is 10; kg/cm²
